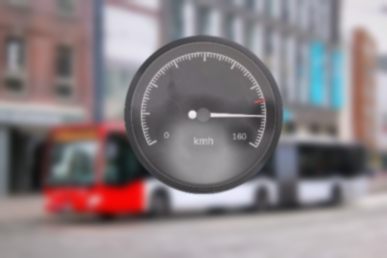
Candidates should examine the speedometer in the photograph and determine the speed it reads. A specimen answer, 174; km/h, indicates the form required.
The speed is 140; km/h
